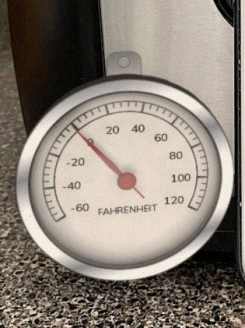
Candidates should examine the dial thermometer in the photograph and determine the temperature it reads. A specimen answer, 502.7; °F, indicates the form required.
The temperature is 0; °F
